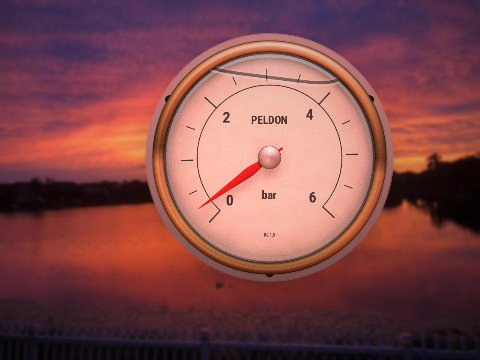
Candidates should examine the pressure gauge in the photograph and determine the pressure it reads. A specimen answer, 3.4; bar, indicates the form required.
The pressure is 0.25; bar
